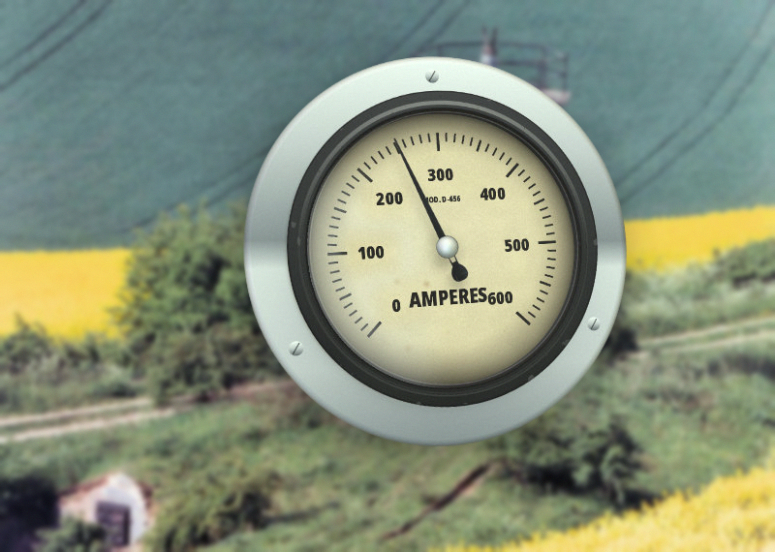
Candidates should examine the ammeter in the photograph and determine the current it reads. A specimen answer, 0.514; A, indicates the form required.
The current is 250; A
